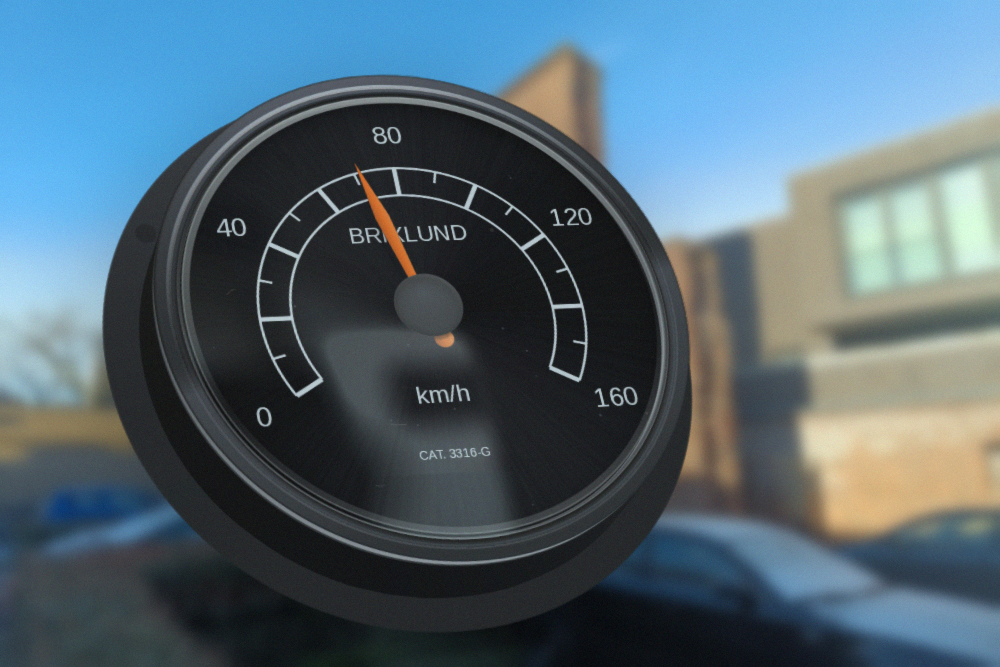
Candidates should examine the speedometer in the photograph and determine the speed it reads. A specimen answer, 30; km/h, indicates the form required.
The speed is 70; km/h
